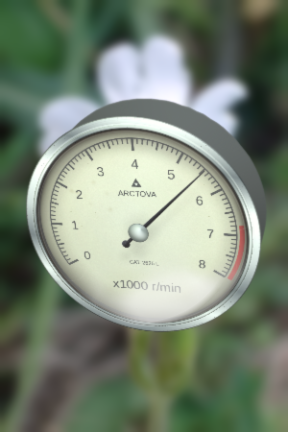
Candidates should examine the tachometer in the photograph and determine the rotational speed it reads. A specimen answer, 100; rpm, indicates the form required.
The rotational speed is 5500; rpm
